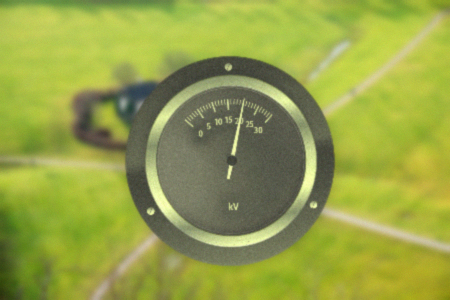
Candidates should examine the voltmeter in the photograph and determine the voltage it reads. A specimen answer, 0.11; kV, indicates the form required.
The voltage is 20; kV
